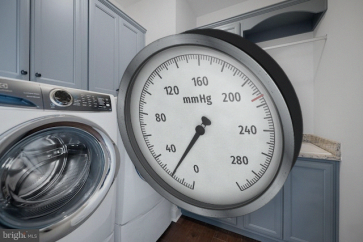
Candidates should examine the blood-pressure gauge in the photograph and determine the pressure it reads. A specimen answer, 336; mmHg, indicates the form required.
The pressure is 20; mmHg
